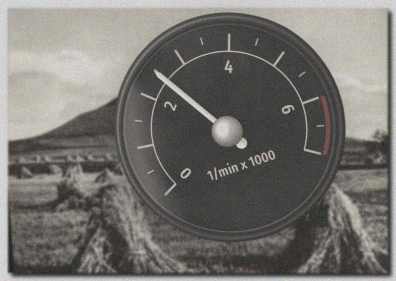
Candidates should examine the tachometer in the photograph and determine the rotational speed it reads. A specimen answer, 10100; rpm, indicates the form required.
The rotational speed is 2500; rpm
